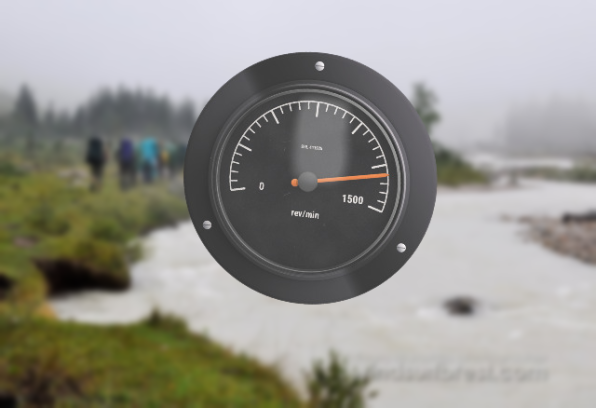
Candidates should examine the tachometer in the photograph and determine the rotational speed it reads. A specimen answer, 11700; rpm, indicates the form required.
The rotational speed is 1300; rpm
